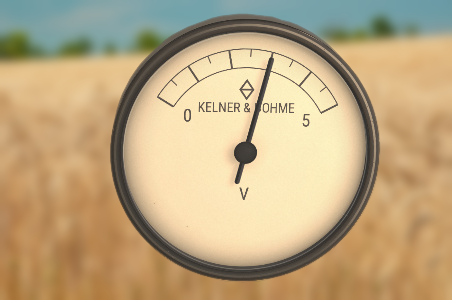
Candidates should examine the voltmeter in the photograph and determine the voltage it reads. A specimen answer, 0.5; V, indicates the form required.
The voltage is 3; V
